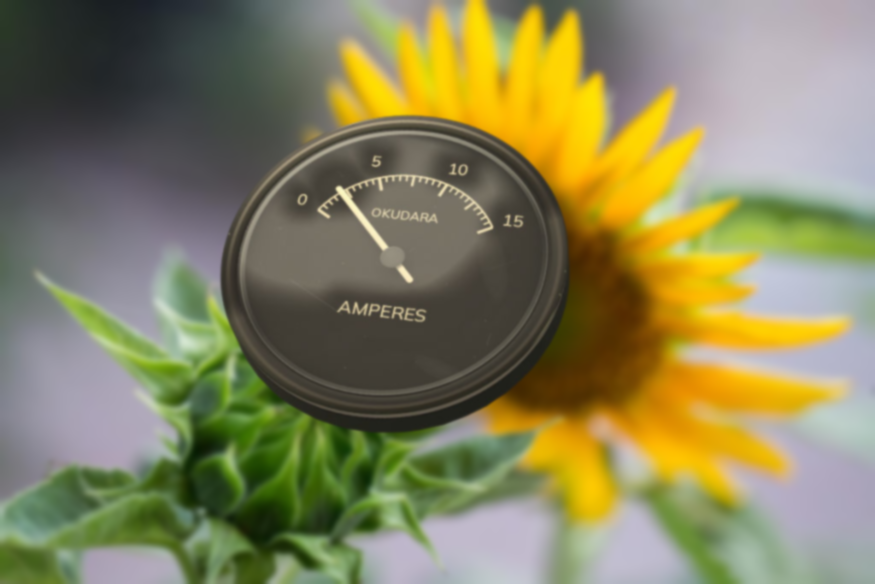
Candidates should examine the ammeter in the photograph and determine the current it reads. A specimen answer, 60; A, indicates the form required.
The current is 2; A
